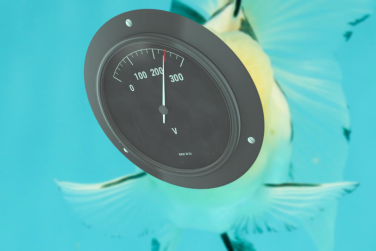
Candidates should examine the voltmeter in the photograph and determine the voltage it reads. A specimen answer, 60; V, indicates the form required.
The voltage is 240; V
